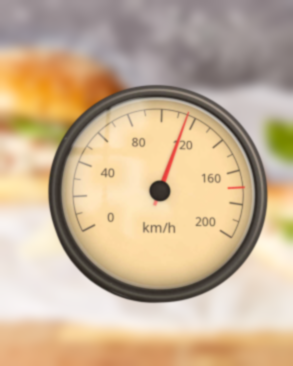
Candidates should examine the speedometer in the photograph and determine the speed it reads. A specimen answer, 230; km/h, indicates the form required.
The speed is 115; km/h
